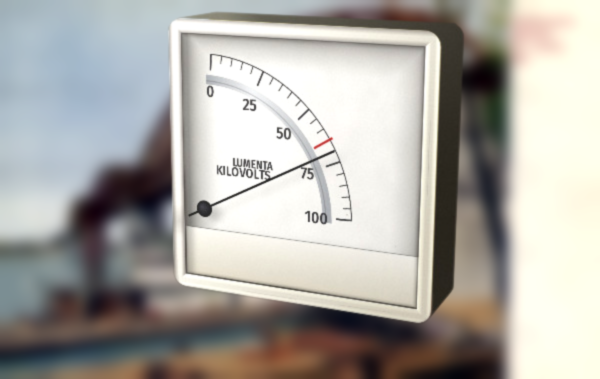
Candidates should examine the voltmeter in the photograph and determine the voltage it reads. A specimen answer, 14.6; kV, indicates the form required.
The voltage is 70; kV
